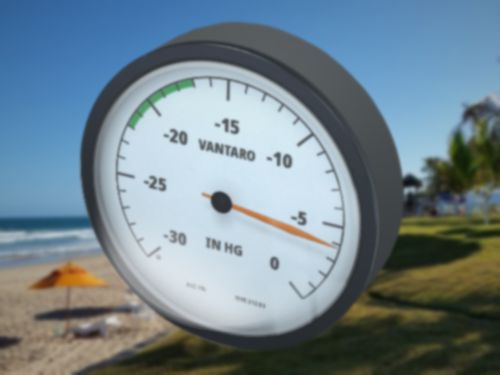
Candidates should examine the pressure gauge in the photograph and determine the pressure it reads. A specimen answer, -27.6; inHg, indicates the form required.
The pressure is -4; inHg
